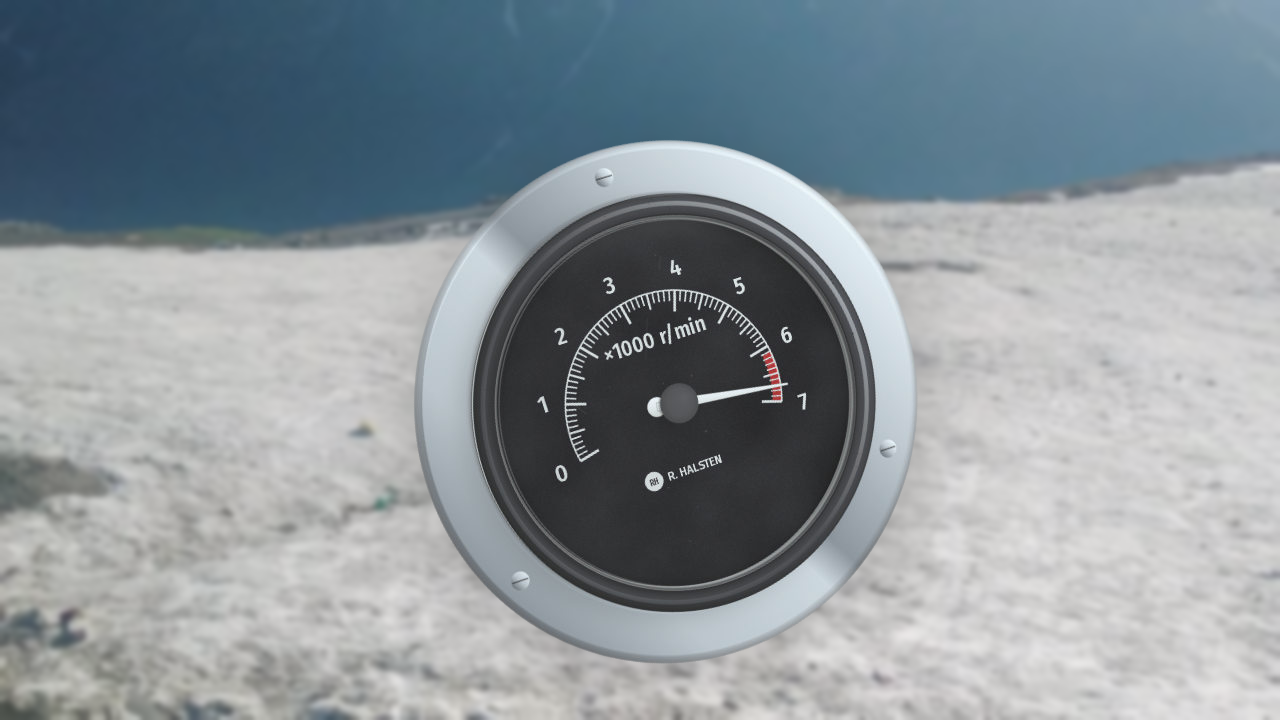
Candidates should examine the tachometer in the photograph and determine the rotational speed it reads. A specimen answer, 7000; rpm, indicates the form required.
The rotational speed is 6700; rpm
